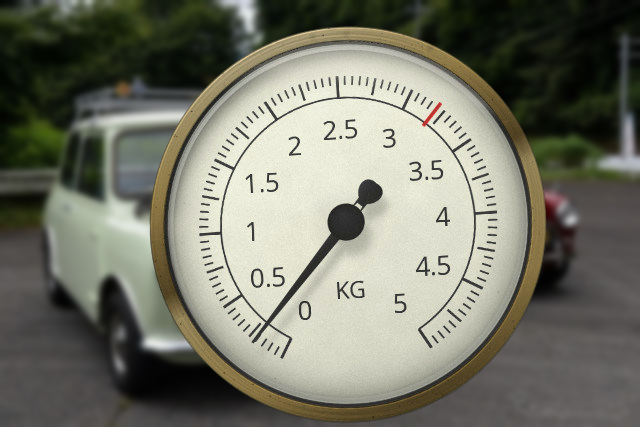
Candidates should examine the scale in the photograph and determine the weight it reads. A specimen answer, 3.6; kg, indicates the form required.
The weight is 0.2; kg
